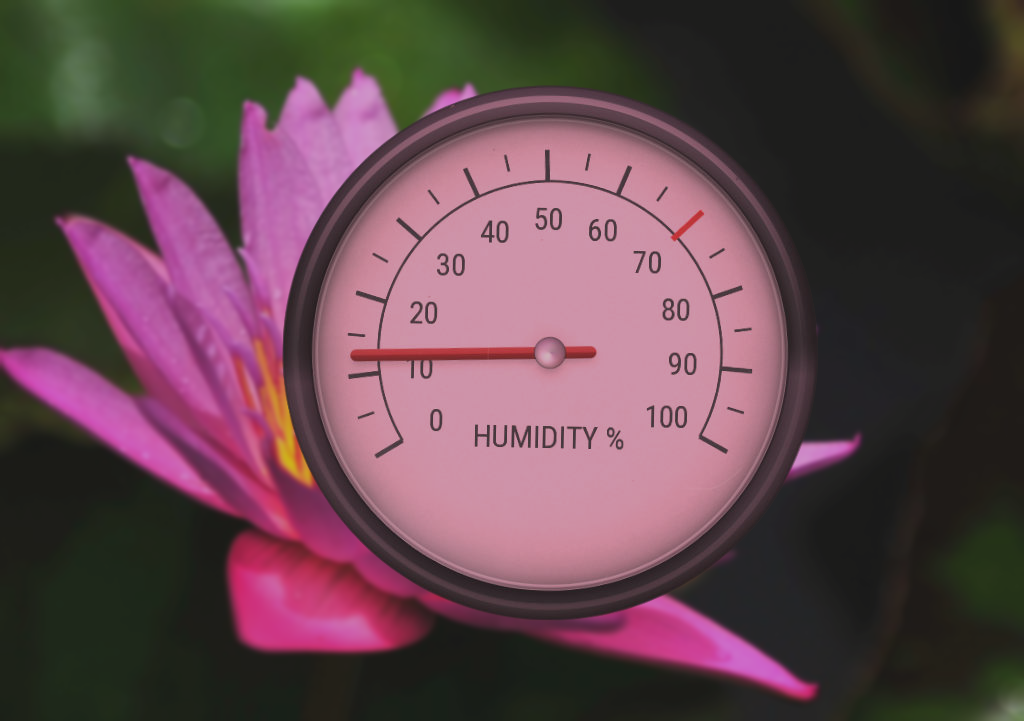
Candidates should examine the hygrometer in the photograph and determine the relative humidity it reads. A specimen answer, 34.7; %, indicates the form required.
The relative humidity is 12.5; %
